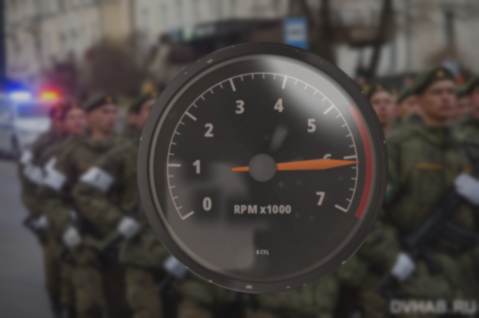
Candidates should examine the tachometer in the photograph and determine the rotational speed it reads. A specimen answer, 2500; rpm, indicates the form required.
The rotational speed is 6100; rpm
